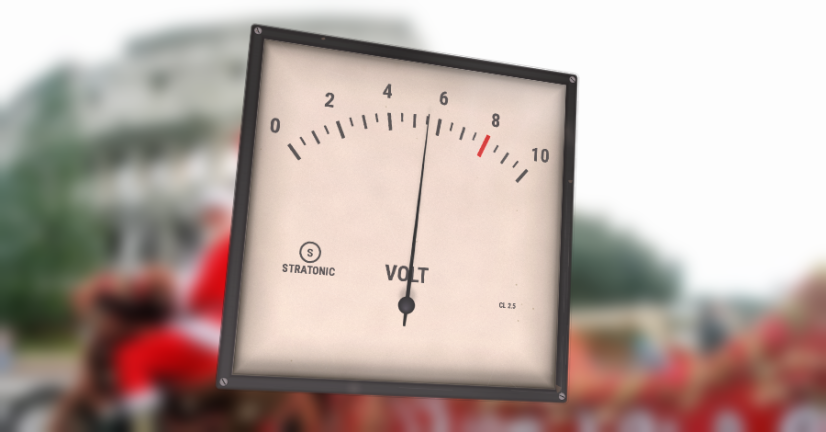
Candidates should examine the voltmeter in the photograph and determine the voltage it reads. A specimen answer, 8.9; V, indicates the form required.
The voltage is 5.5; V
